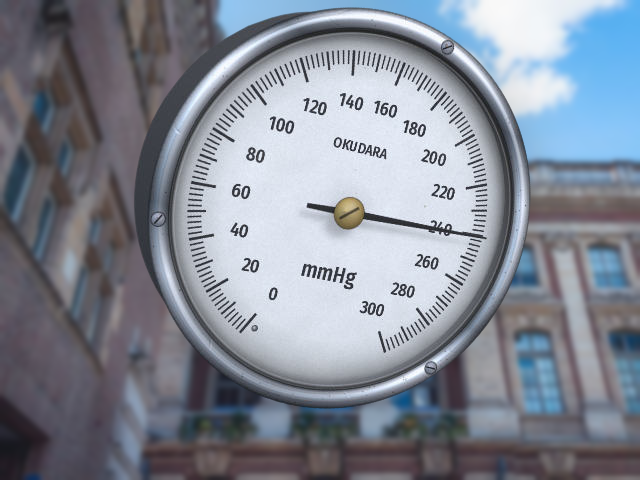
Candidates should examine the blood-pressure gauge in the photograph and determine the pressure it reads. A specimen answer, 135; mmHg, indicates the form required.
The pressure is 240; mmHg
